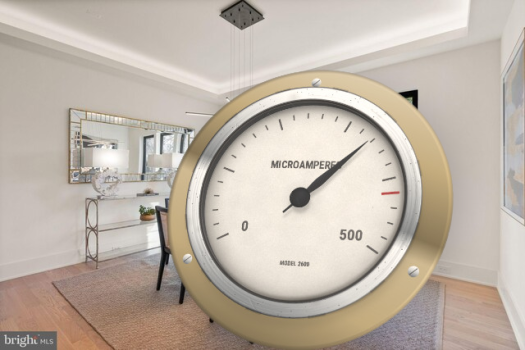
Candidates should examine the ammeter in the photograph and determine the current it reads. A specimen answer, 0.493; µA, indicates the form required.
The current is 340; µA
